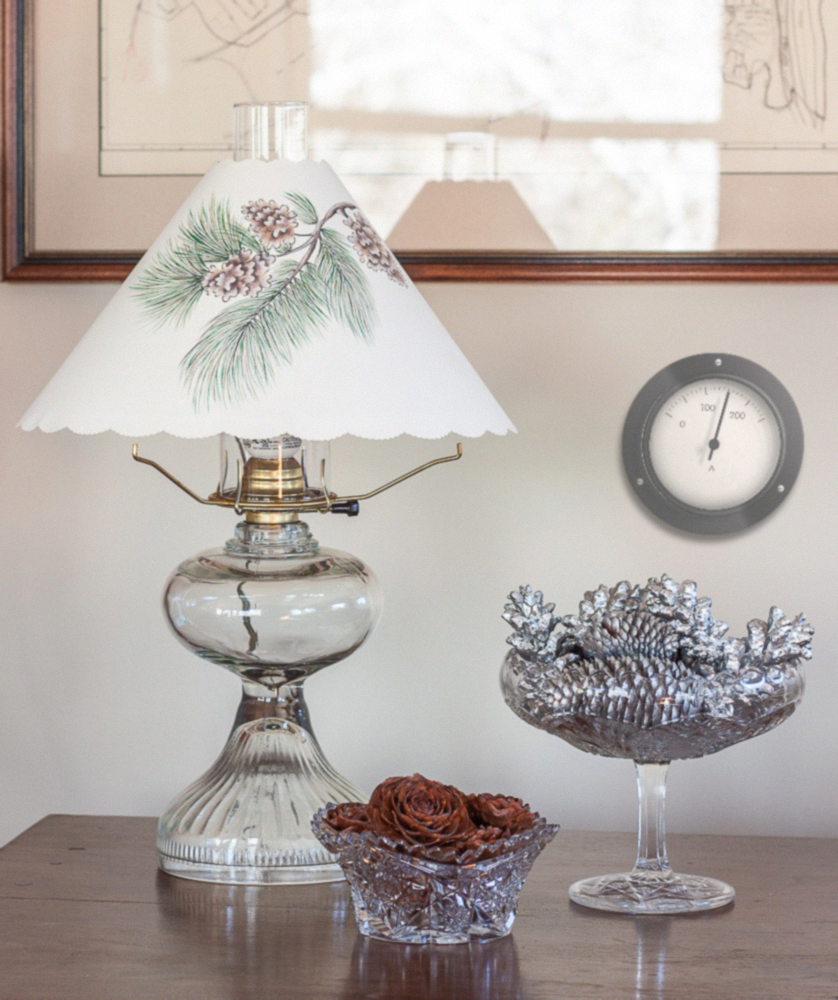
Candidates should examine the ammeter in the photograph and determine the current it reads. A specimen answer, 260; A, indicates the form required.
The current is 150; A
